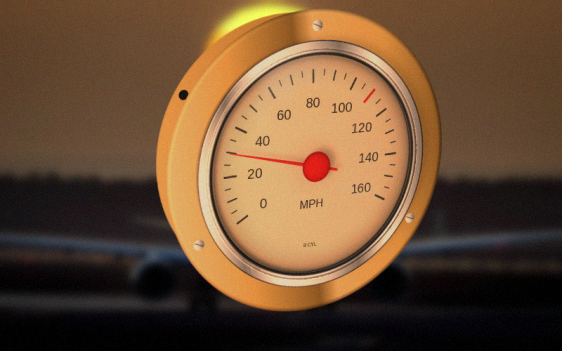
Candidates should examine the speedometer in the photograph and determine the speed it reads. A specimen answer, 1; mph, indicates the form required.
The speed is 30; mph
